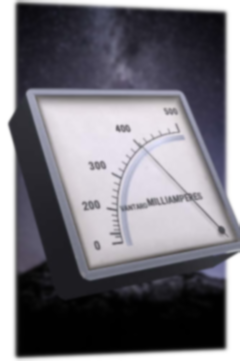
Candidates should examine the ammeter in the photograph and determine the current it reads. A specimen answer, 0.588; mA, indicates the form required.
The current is 400; mA
